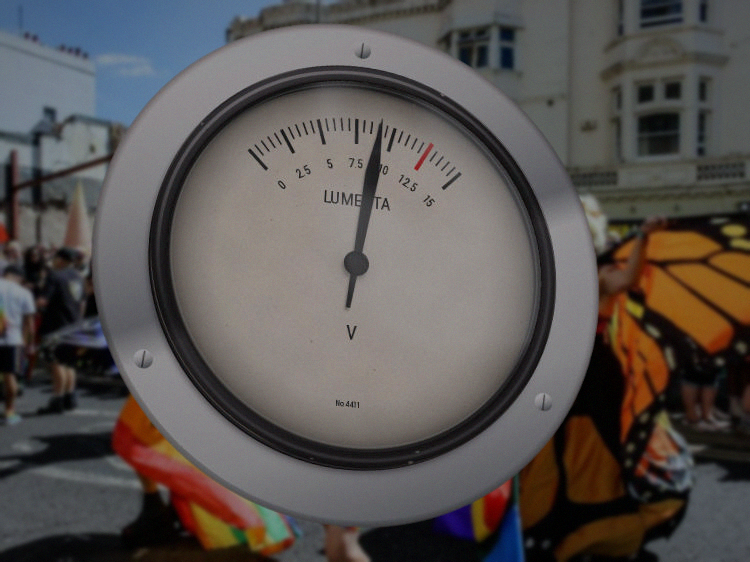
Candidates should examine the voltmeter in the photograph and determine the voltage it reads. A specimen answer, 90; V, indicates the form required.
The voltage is 9; V
